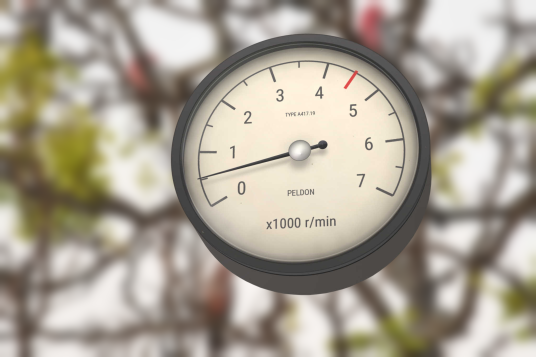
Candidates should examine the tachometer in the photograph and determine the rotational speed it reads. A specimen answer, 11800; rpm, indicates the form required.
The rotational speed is 500; rpm
